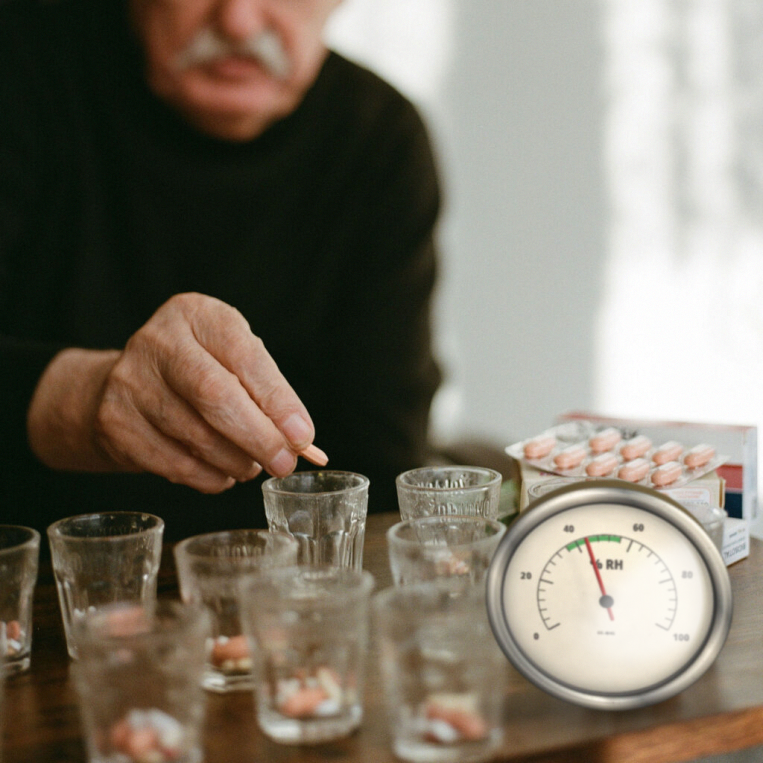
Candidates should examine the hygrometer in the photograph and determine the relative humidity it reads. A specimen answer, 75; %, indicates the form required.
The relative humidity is 44; %
